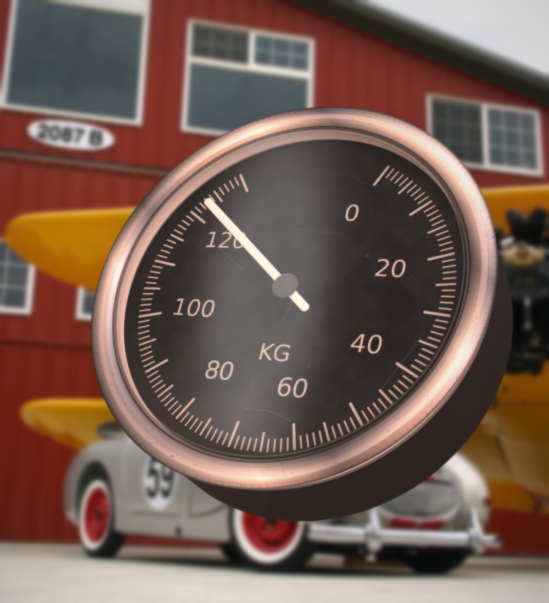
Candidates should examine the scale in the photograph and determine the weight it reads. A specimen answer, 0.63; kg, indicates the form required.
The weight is 123; kg
